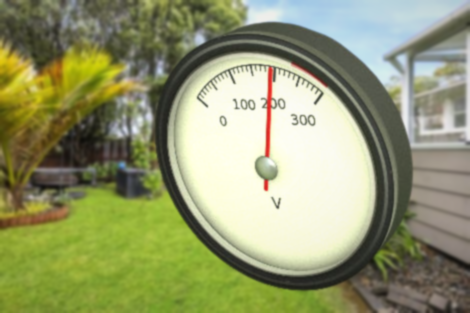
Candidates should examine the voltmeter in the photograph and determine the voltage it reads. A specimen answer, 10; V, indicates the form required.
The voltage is 200; V
